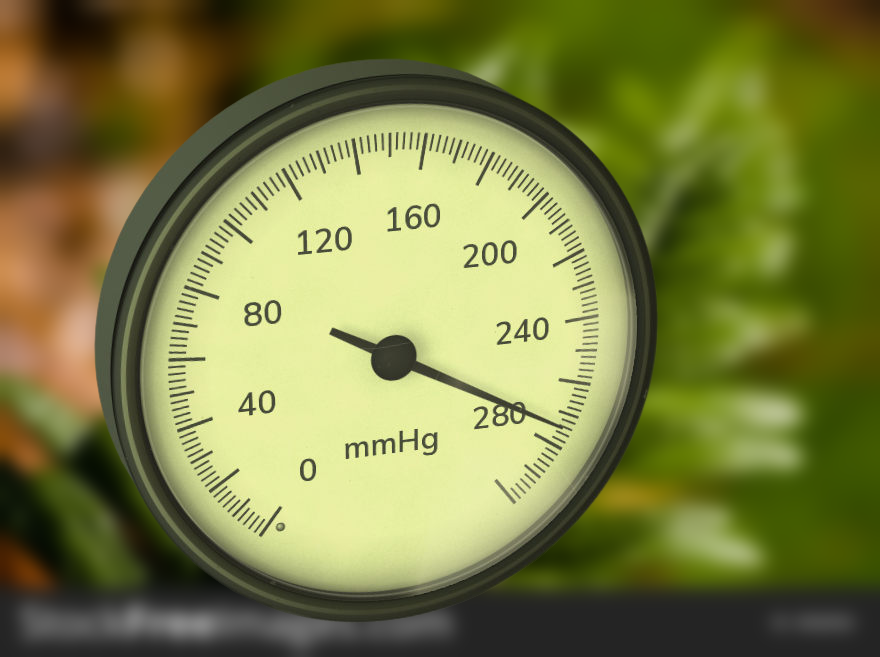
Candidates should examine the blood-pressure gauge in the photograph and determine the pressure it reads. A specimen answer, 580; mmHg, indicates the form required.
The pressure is 274; mmHg
